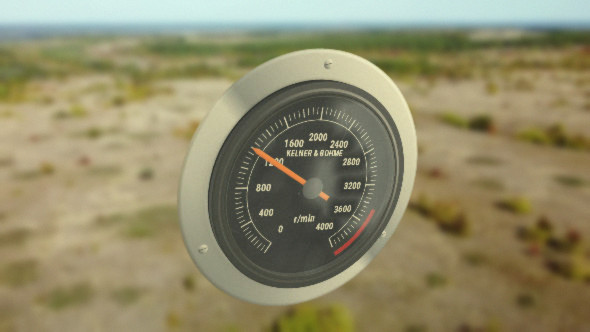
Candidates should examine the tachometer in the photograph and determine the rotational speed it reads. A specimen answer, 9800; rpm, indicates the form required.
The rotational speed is 1200; rpm
